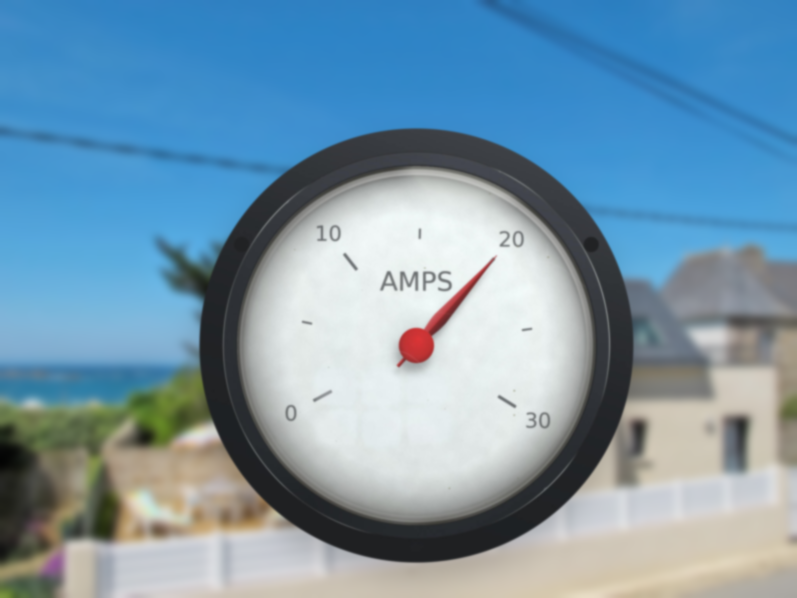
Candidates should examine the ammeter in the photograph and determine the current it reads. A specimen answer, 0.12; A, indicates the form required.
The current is 20; A
